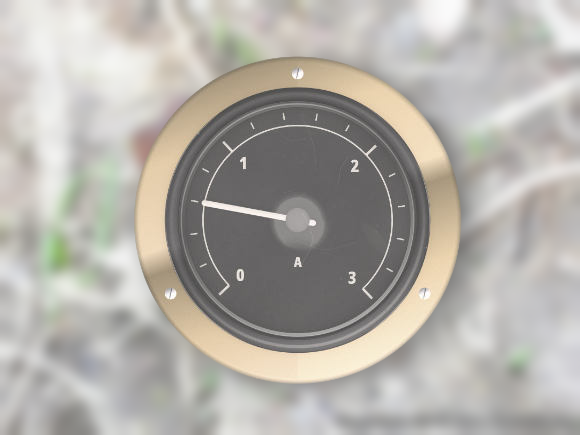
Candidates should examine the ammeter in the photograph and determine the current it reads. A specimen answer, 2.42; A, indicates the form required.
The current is 0.6; A
